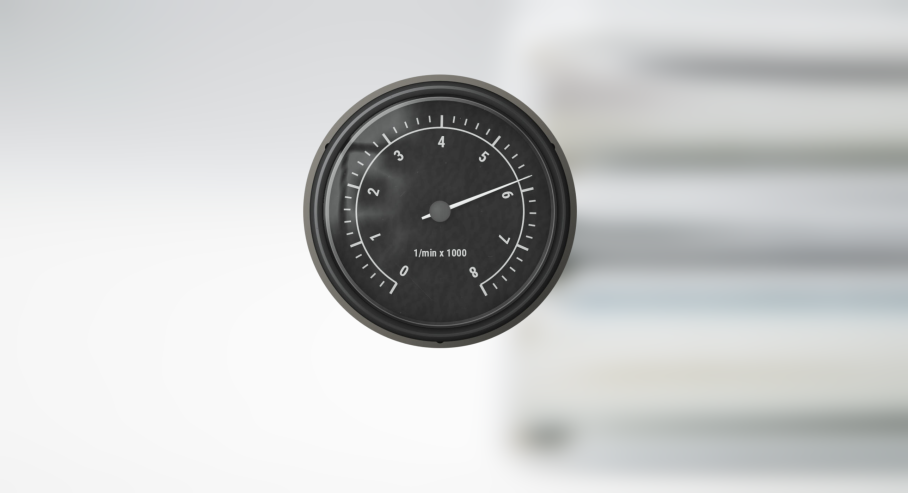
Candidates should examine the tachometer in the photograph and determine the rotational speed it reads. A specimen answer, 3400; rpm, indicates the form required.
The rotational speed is 5800; rpm
